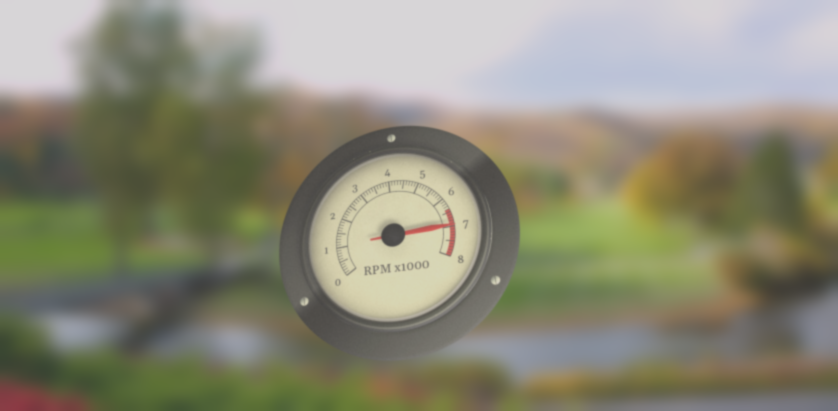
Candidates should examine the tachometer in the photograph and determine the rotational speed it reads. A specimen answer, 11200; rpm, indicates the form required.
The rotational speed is 7000; rpm
